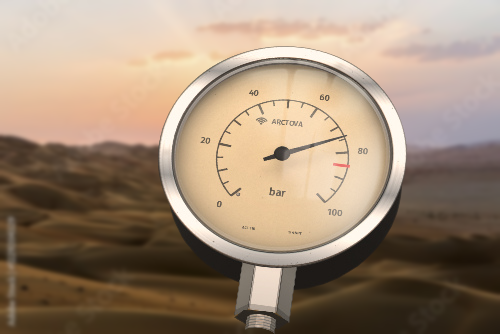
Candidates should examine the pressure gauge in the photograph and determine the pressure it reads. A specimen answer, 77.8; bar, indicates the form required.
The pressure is 75; bar
